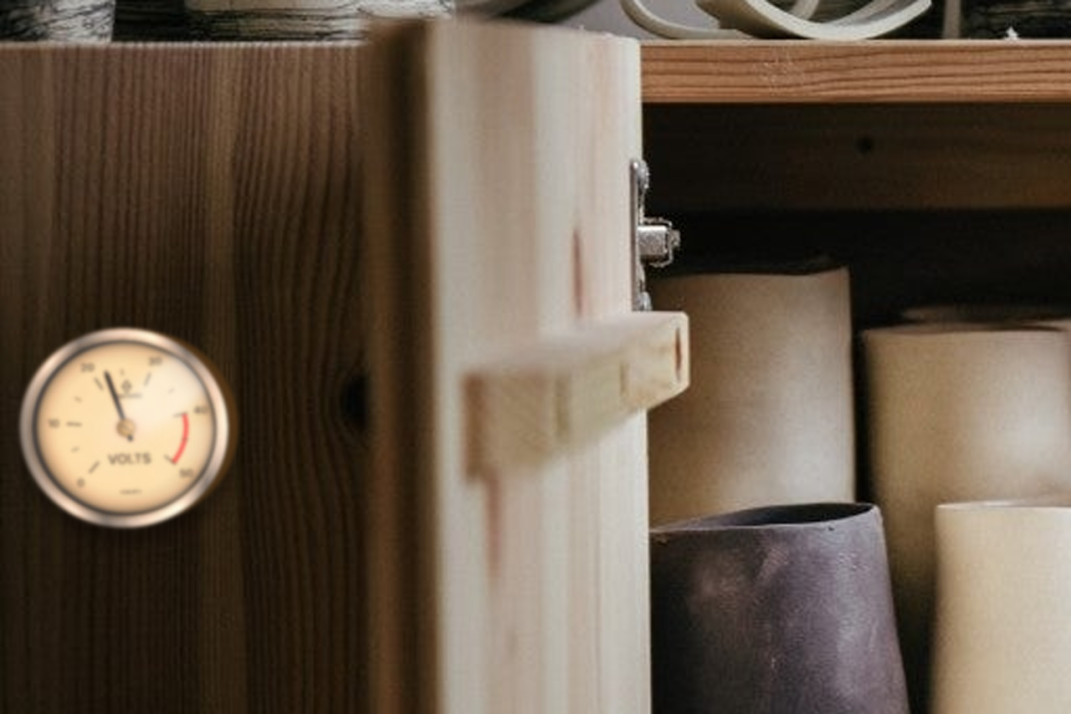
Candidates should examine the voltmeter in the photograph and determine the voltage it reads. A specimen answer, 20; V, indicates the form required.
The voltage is 22.5; V
